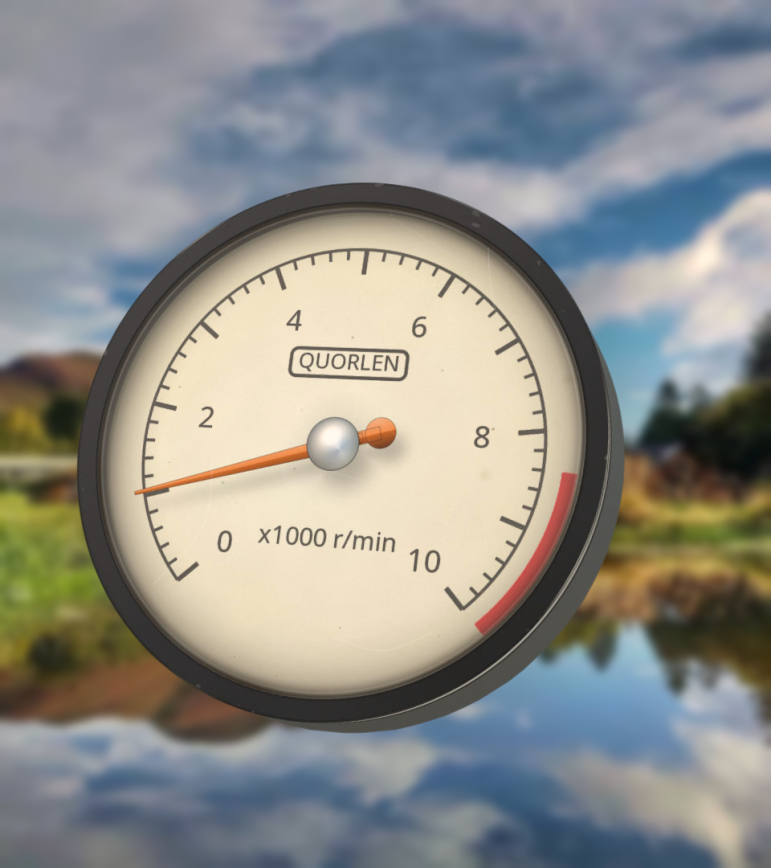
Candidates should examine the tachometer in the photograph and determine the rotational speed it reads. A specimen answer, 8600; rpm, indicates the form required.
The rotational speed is 1000; rpm
